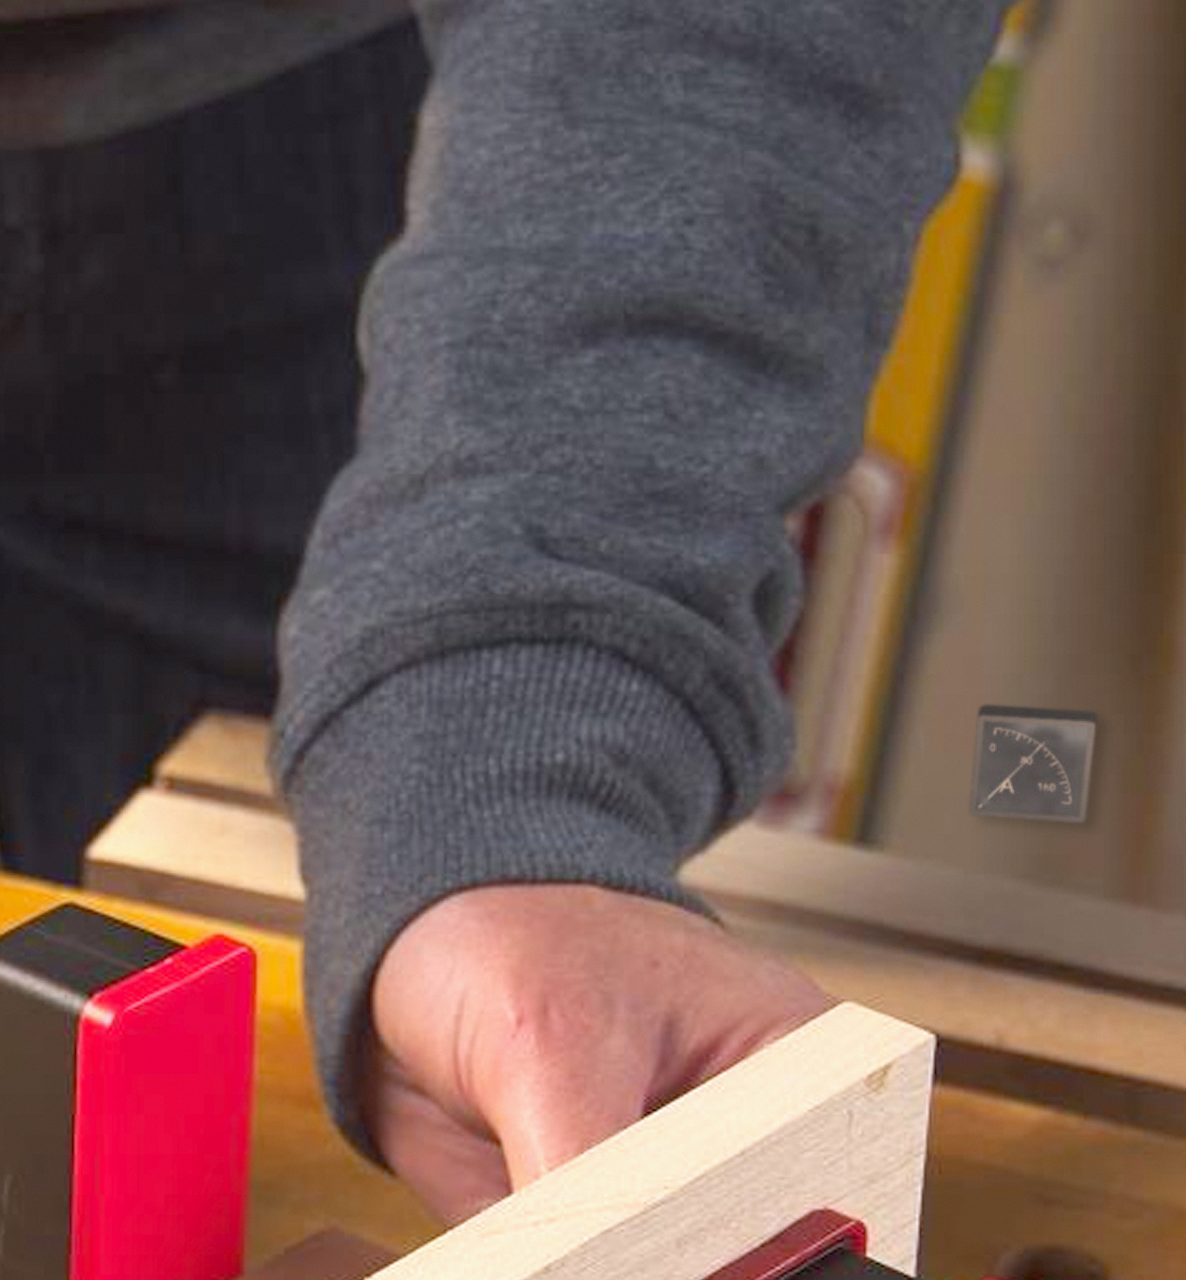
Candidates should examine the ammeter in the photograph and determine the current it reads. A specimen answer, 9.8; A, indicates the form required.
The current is 80; A
